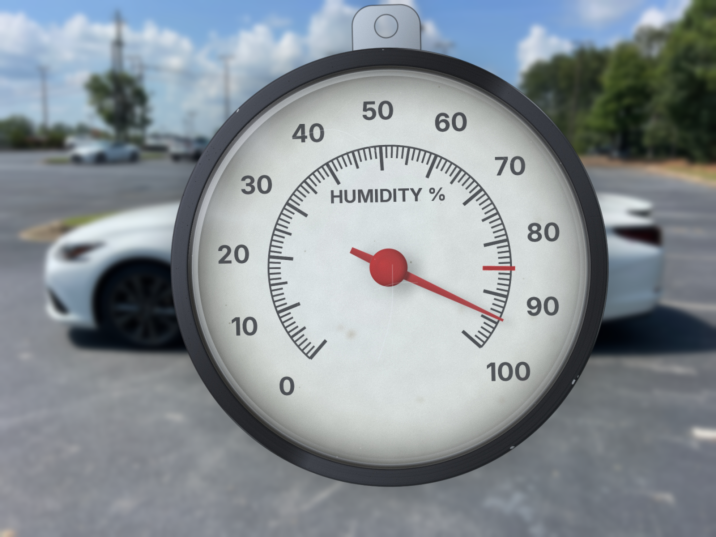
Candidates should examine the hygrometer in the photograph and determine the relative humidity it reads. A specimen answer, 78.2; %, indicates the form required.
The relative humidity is 94; %
